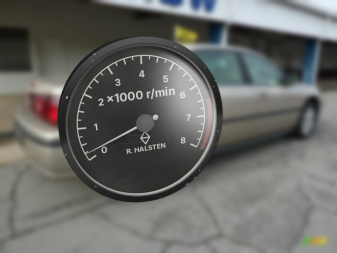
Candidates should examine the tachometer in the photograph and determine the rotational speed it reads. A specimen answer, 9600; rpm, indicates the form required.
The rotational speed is 250; rpm
